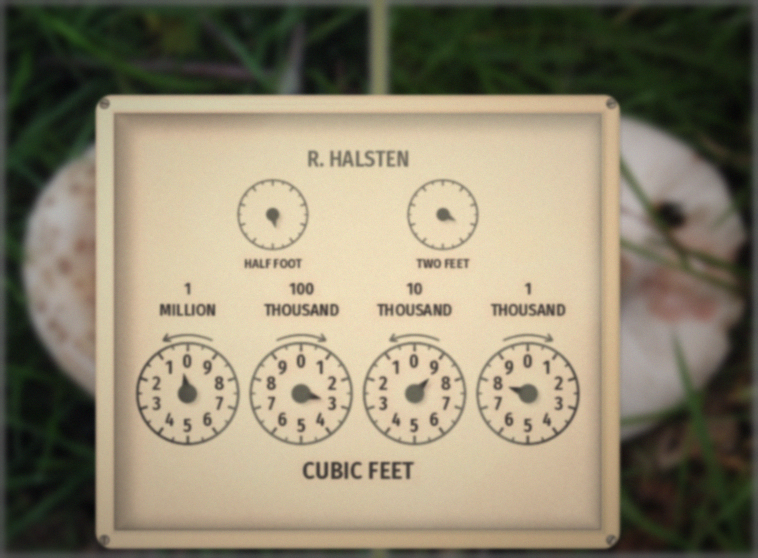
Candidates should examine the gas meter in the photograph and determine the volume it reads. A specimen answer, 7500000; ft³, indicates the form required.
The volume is 28800; ft³
